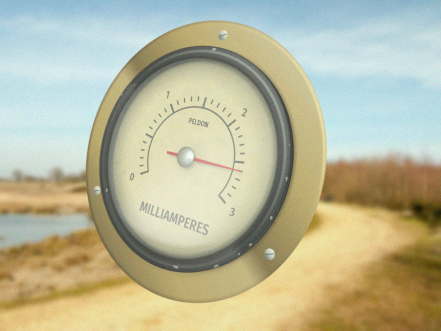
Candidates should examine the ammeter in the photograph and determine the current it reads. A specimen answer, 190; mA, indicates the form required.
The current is 2.6; mA
